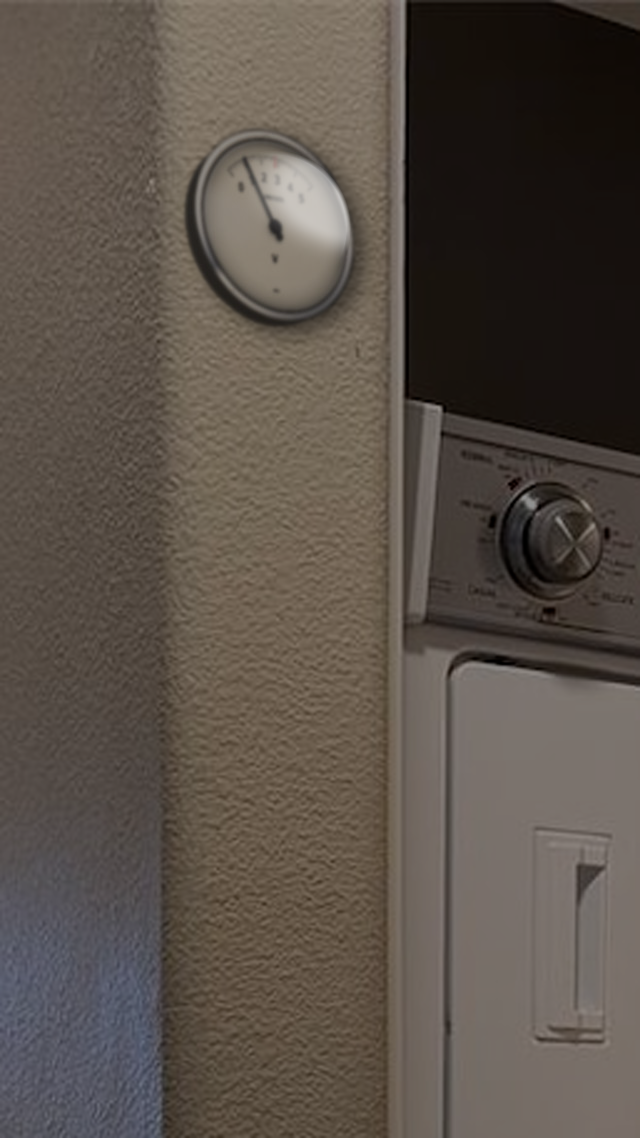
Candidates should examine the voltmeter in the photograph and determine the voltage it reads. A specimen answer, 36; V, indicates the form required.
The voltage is 1; V
